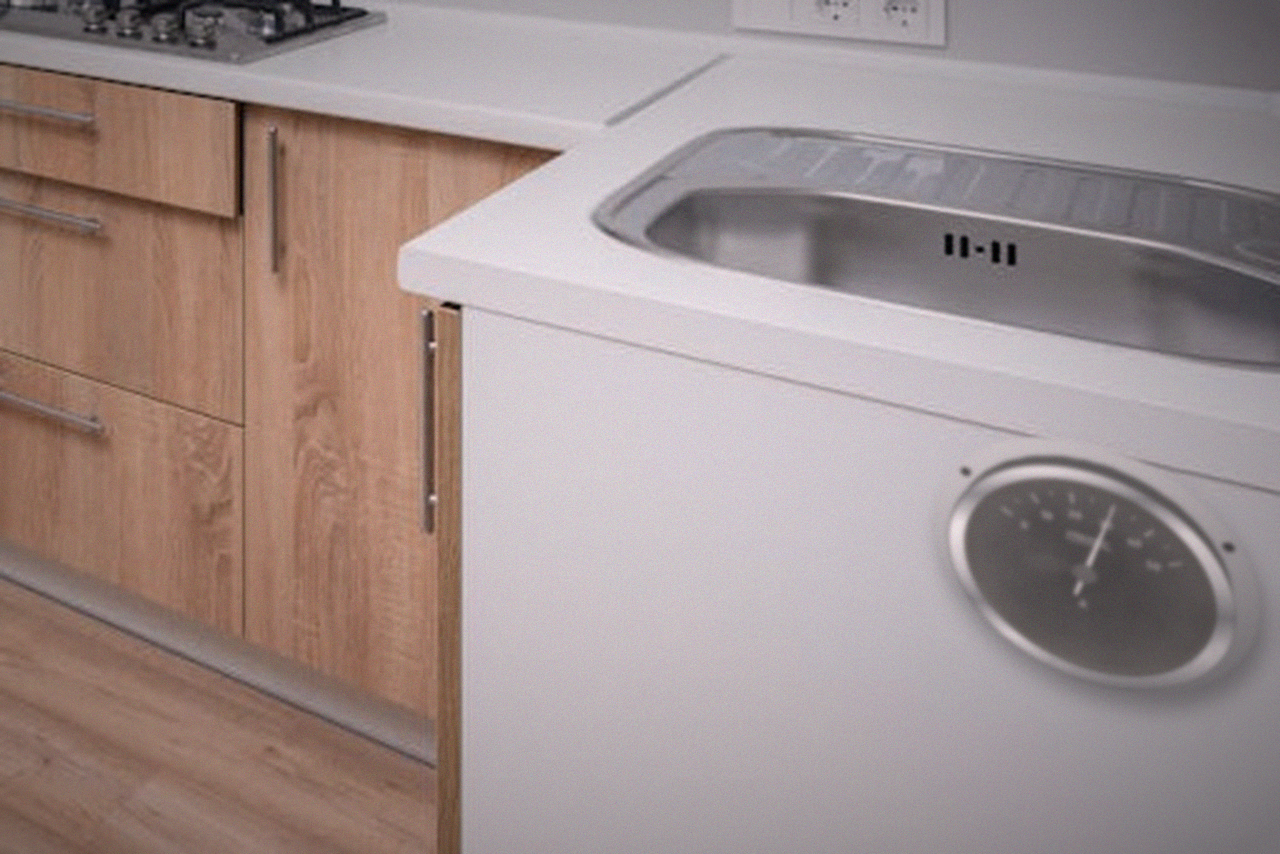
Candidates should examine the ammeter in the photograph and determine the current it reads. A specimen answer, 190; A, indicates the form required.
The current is 30; A
